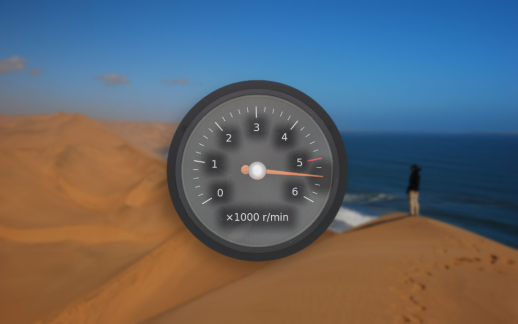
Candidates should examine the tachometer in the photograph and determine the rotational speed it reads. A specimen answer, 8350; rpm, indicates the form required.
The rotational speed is 5400; rpm
